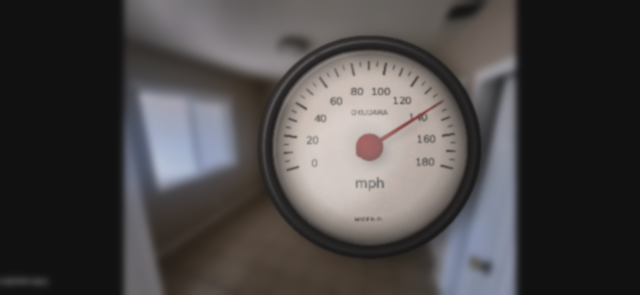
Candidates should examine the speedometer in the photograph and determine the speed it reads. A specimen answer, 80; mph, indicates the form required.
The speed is 140; mph
